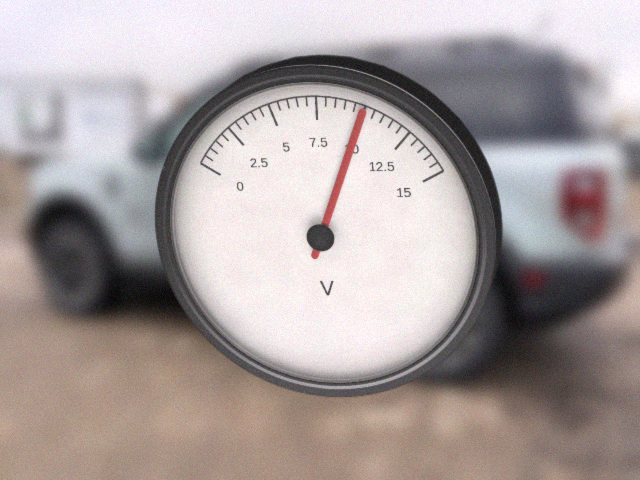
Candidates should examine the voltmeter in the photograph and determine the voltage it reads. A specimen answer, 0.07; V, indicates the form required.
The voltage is 10; V
